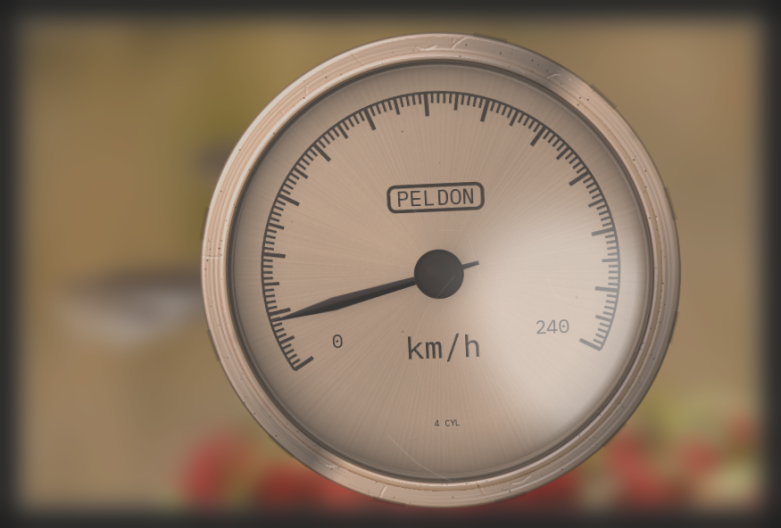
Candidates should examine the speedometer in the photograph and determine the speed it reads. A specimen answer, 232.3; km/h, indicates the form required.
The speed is 18; km/h
